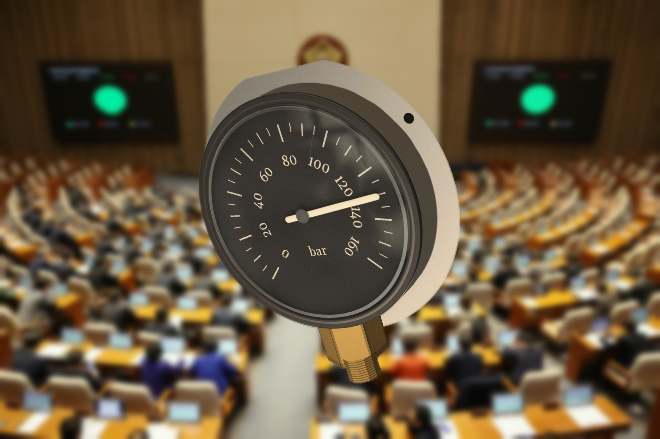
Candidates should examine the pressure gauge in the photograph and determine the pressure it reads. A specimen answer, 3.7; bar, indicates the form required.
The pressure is 130; bar
